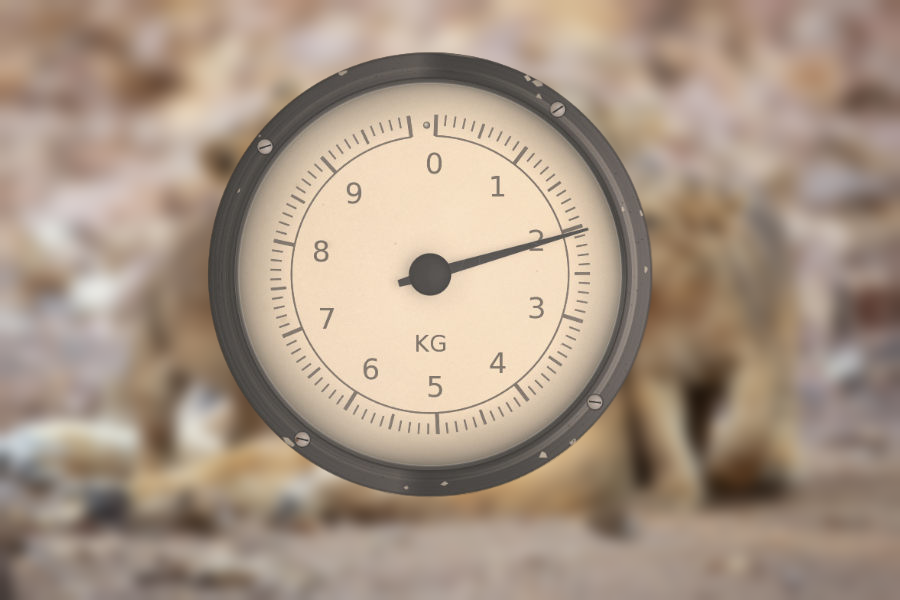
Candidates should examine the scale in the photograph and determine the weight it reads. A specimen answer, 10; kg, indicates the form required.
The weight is 2.05; kg
